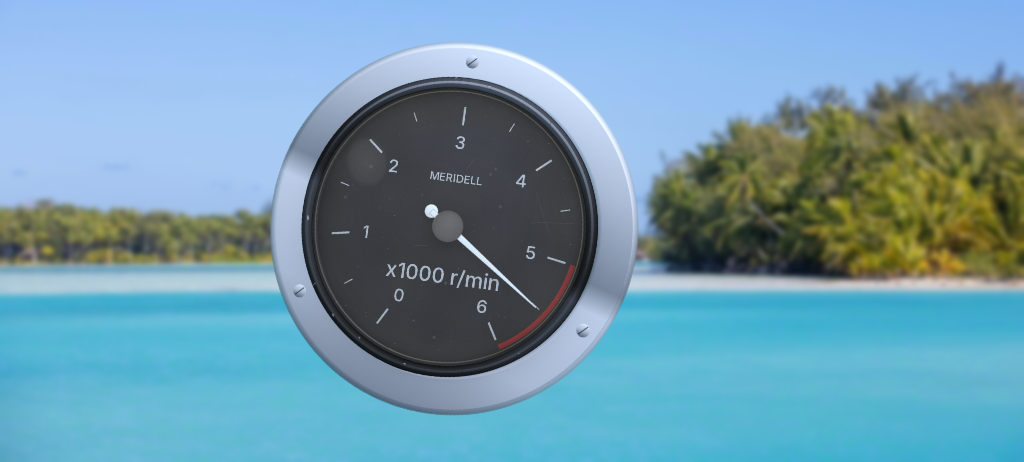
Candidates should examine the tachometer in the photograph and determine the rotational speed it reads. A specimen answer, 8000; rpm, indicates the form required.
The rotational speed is 5500; rpm
